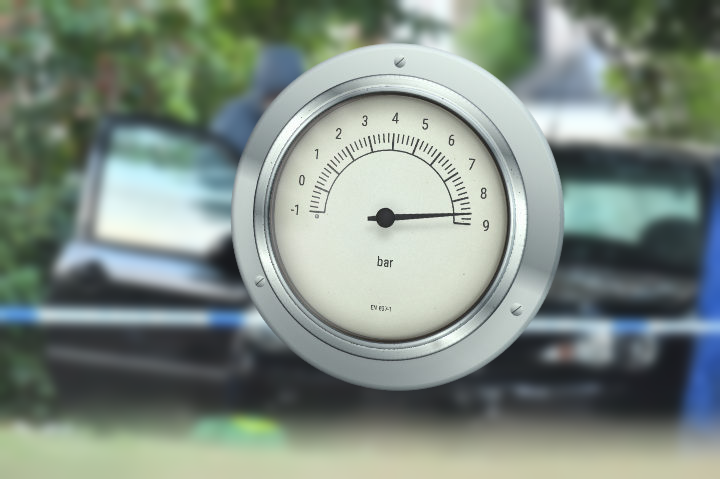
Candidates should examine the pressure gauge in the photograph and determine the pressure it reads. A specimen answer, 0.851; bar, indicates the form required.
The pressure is 8.6; bar
